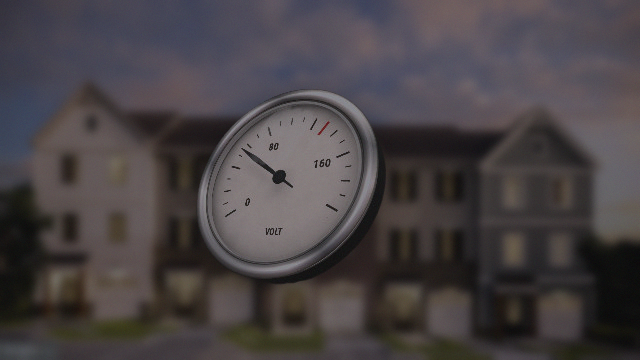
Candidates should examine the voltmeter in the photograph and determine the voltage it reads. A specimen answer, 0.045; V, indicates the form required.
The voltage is 55; V
